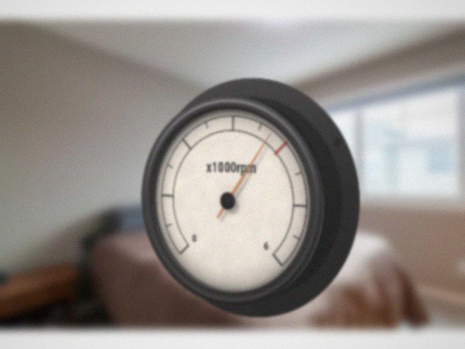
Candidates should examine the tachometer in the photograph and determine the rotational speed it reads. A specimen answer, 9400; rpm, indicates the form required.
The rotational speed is 3750; rpm
